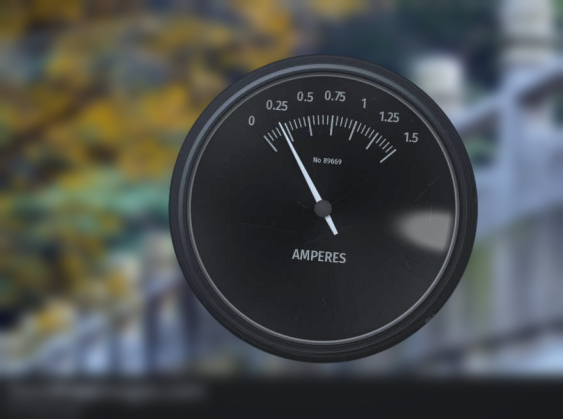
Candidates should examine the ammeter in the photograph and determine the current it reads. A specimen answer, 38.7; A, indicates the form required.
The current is 0.2; A
